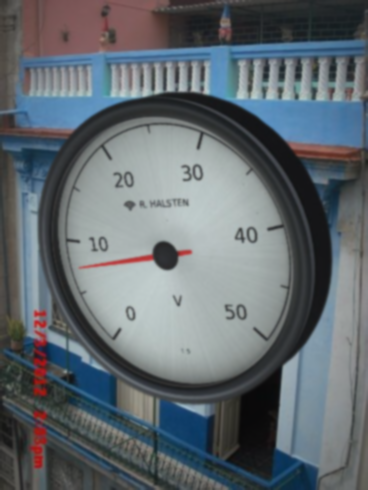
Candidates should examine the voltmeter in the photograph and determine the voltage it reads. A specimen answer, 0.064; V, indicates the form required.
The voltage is 7.5; V
